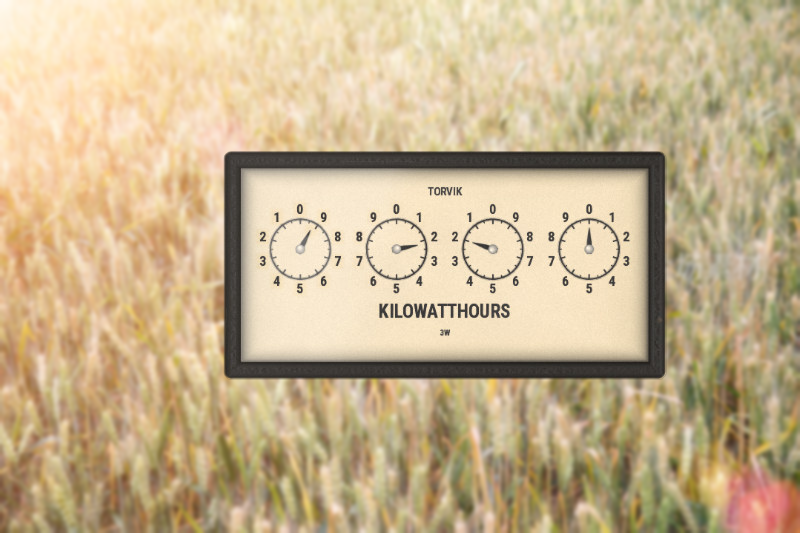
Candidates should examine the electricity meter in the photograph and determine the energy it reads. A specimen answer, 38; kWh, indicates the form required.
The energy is 9220; kWh
